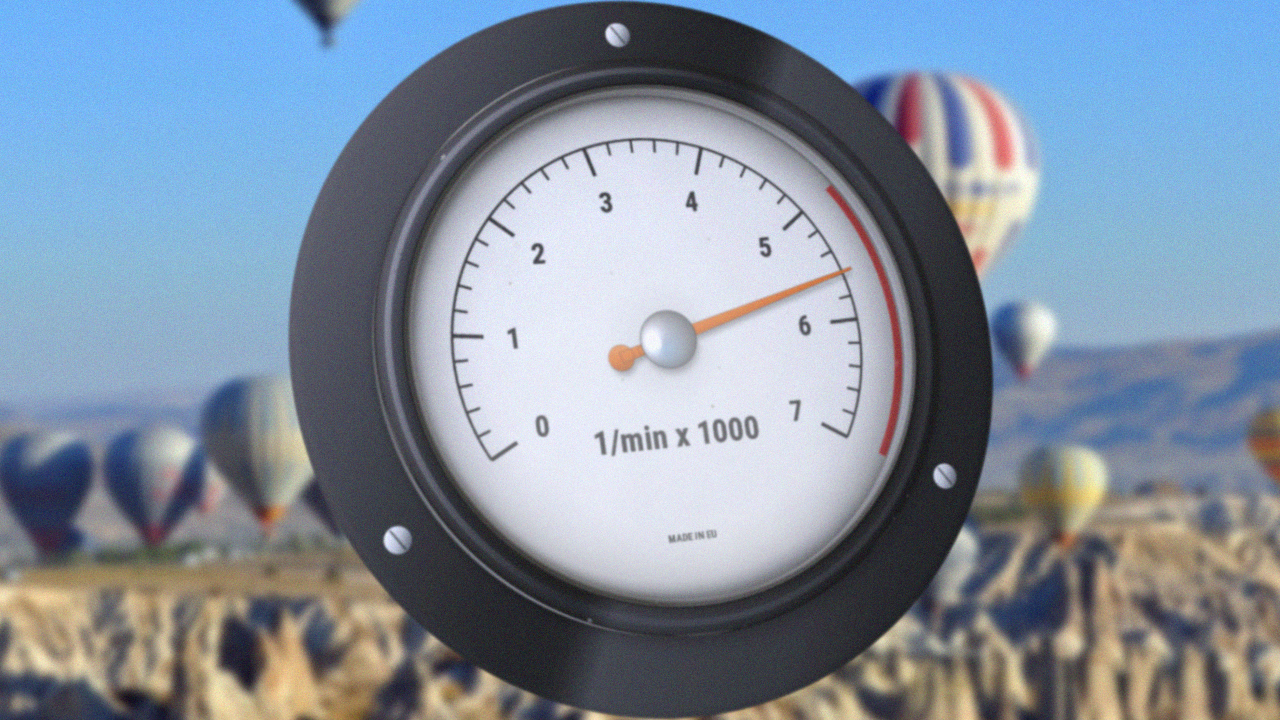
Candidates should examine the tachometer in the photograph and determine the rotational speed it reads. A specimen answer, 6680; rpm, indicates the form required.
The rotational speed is 5600; rpm
